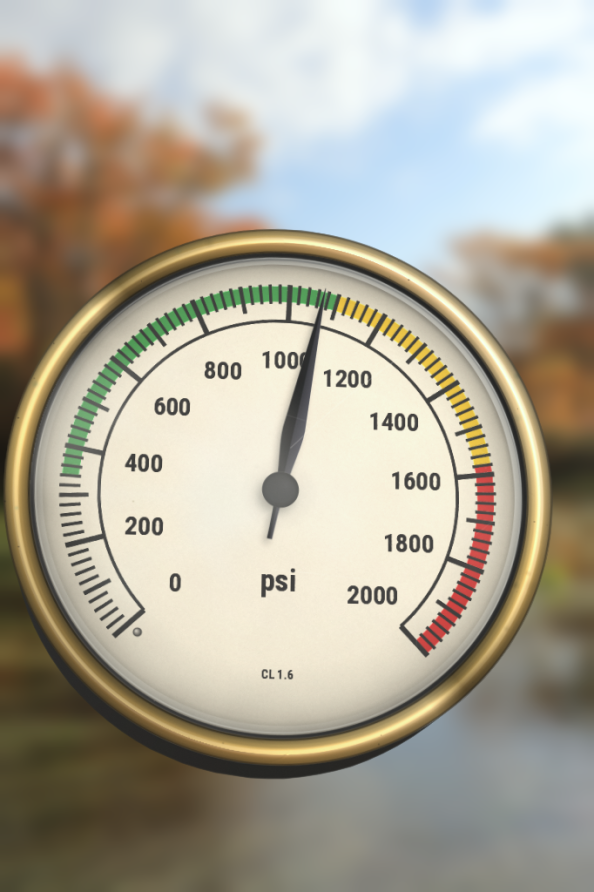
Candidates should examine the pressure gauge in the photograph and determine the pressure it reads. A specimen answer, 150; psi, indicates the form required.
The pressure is 1070; psi
